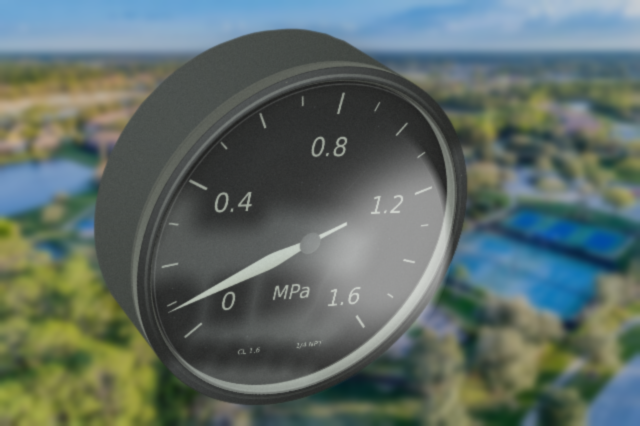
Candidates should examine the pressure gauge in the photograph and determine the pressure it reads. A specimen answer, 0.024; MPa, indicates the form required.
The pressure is 0.1; MPa
